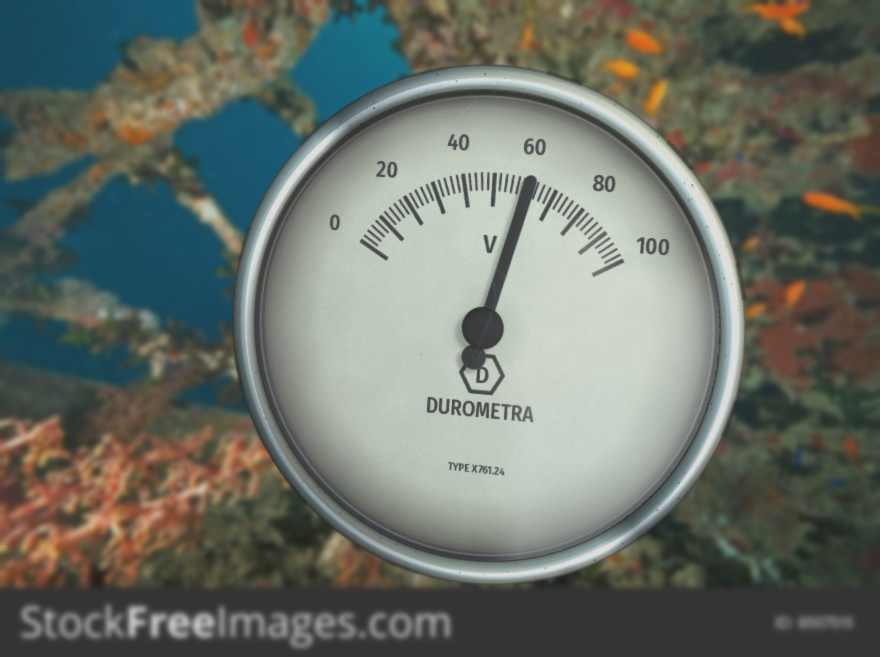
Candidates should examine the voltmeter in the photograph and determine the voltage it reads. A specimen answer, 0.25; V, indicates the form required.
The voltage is 62; V
